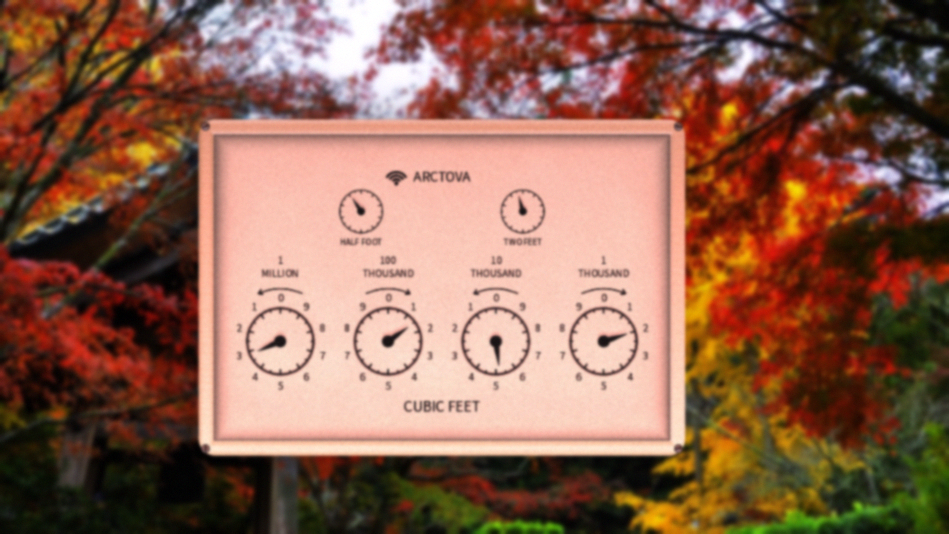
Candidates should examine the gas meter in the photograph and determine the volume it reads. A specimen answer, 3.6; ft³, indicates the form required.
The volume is 315200; ft³
